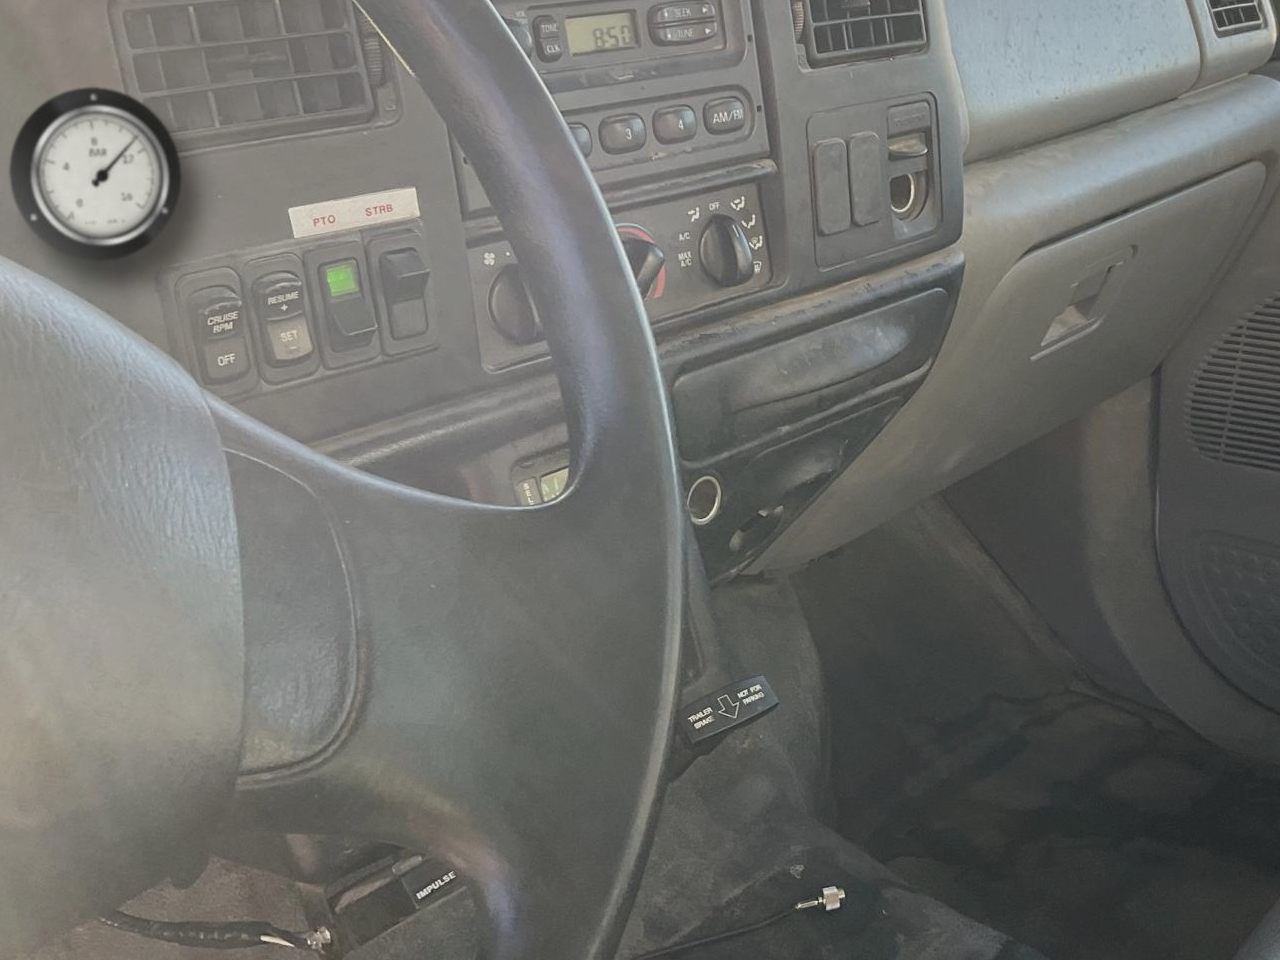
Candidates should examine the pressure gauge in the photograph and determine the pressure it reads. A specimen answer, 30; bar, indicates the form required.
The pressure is 11; bar
